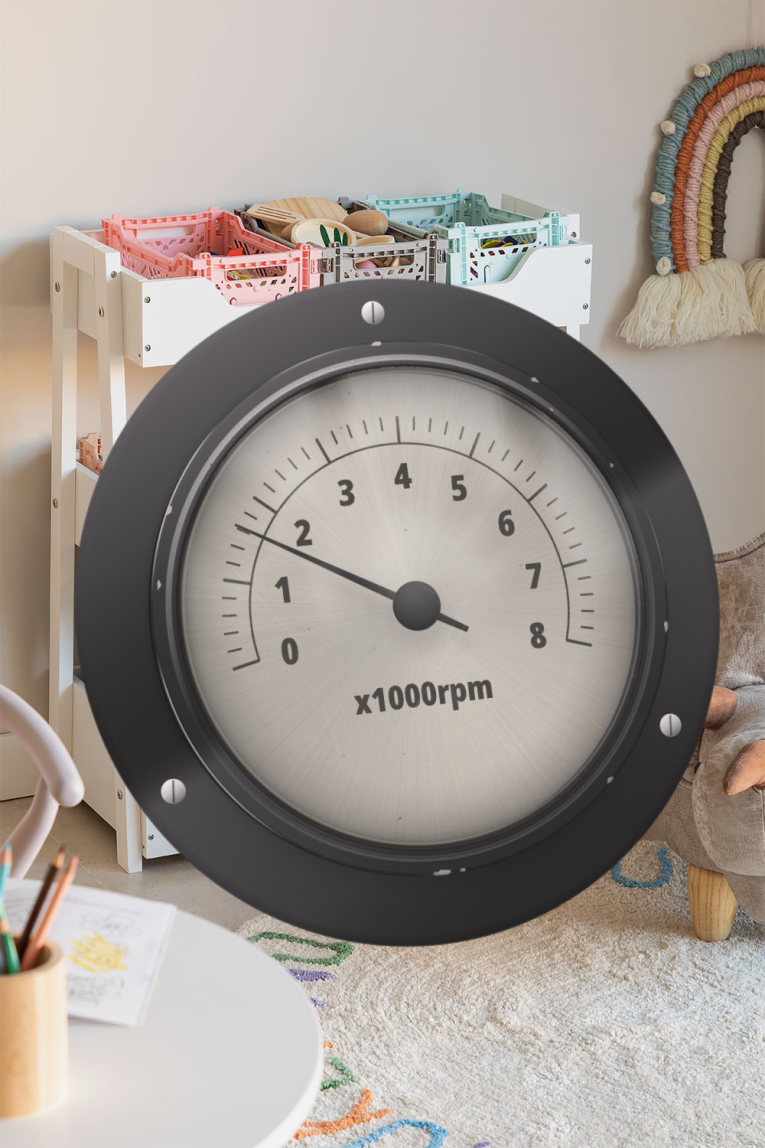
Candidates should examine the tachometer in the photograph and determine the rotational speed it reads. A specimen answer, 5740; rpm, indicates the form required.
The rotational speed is 1600; rpm
